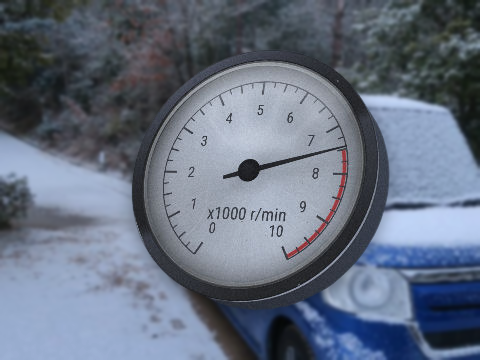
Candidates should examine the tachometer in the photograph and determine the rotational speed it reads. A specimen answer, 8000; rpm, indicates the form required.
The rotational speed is 7500; rpm
